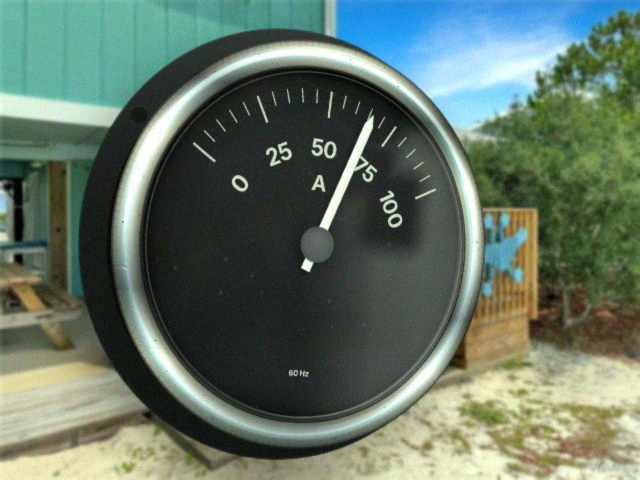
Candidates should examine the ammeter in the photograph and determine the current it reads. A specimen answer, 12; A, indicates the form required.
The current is 65; A
